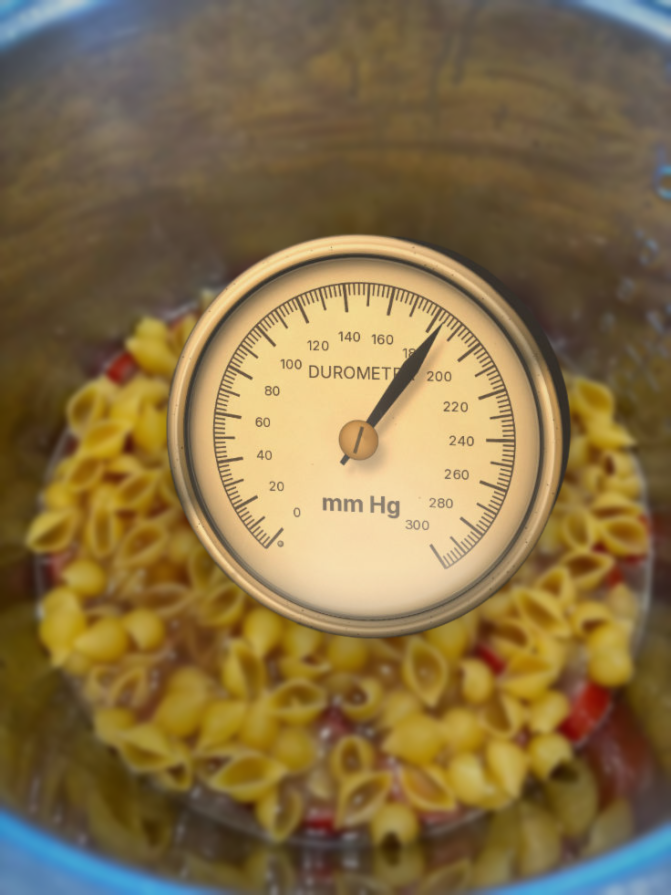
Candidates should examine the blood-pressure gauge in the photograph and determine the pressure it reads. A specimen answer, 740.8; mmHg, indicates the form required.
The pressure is 184; mmHg
